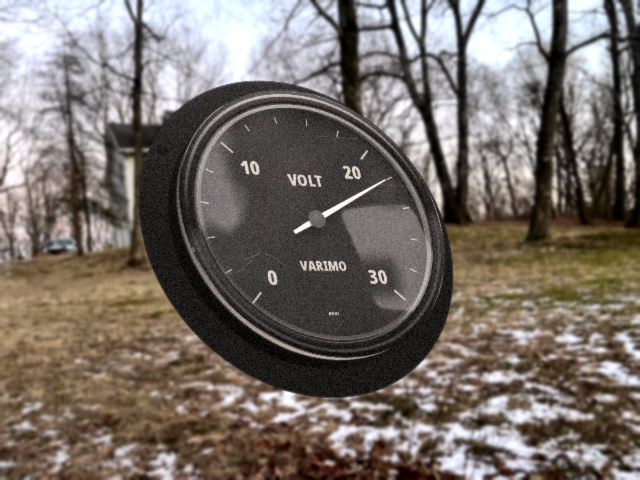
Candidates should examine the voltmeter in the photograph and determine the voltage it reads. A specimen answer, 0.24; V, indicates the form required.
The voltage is 22; V
